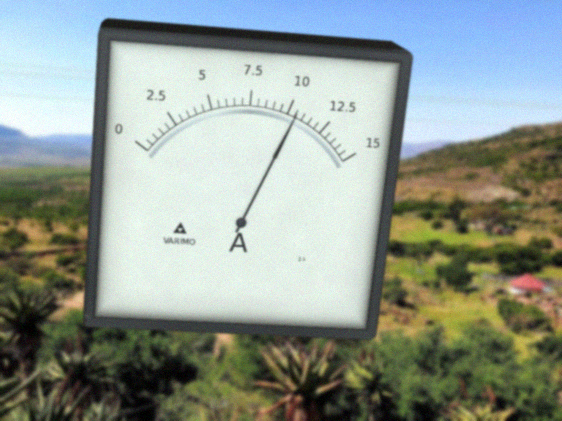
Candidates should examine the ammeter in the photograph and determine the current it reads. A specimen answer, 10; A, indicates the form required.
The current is 10.5; A
